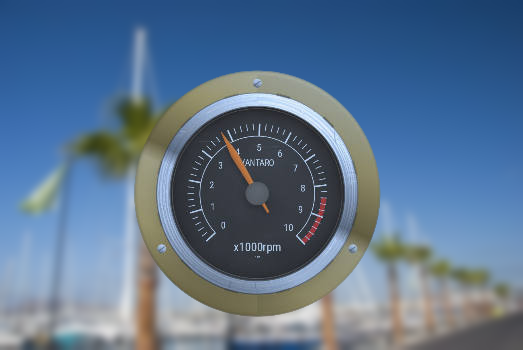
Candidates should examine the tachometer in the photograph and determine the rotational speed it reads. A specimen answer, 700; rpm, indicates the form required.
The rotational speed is 3800; rpm
